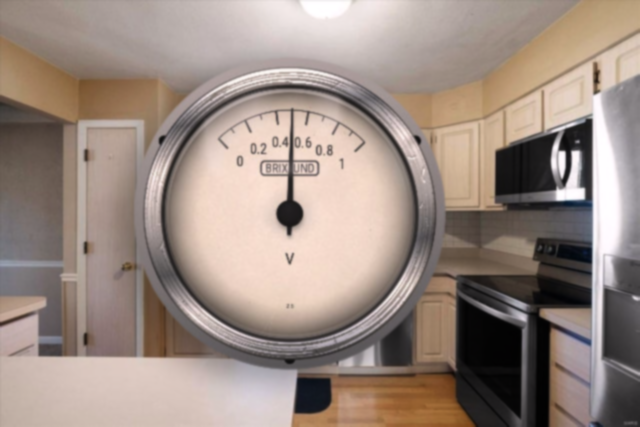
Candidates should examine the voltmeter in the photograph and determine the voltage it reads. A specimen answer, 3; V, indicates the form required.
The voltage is 0.5; V
